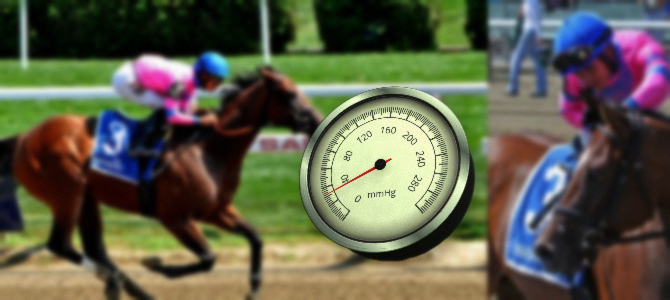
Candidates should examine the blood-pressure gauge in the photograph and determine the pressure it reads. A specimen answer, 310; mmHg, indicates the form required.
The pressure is 30; mmHg
